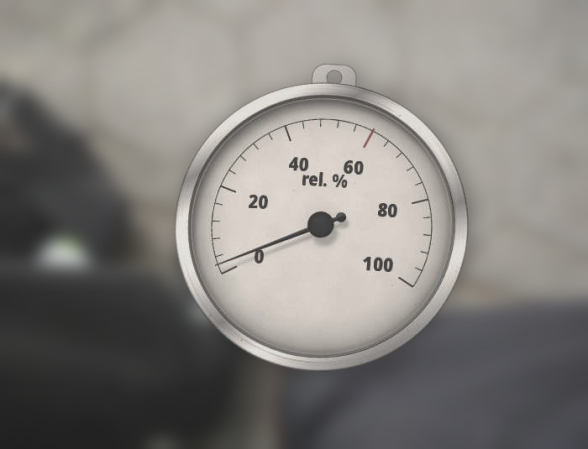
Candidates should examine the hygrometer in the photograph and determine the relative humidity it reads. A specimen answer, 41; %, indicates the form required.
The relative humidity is 2; %
